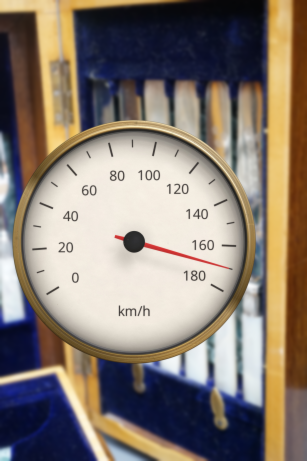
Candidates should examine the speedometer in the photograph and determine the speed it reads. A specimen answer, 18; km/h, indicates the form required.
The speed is 170; km/h
